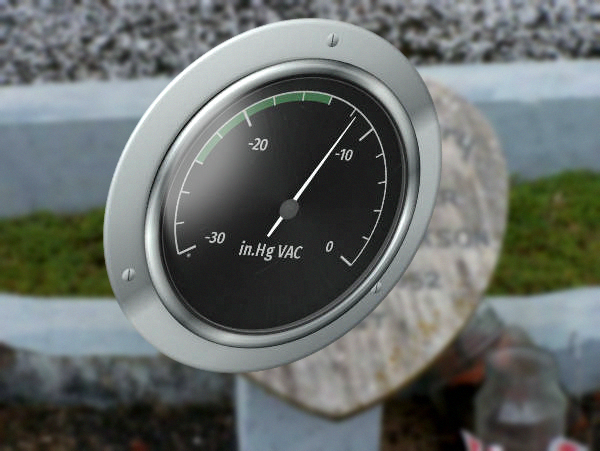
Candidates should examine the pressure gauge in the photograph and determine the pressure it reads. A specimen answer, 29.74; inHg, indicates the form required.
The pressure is -12; inHg
